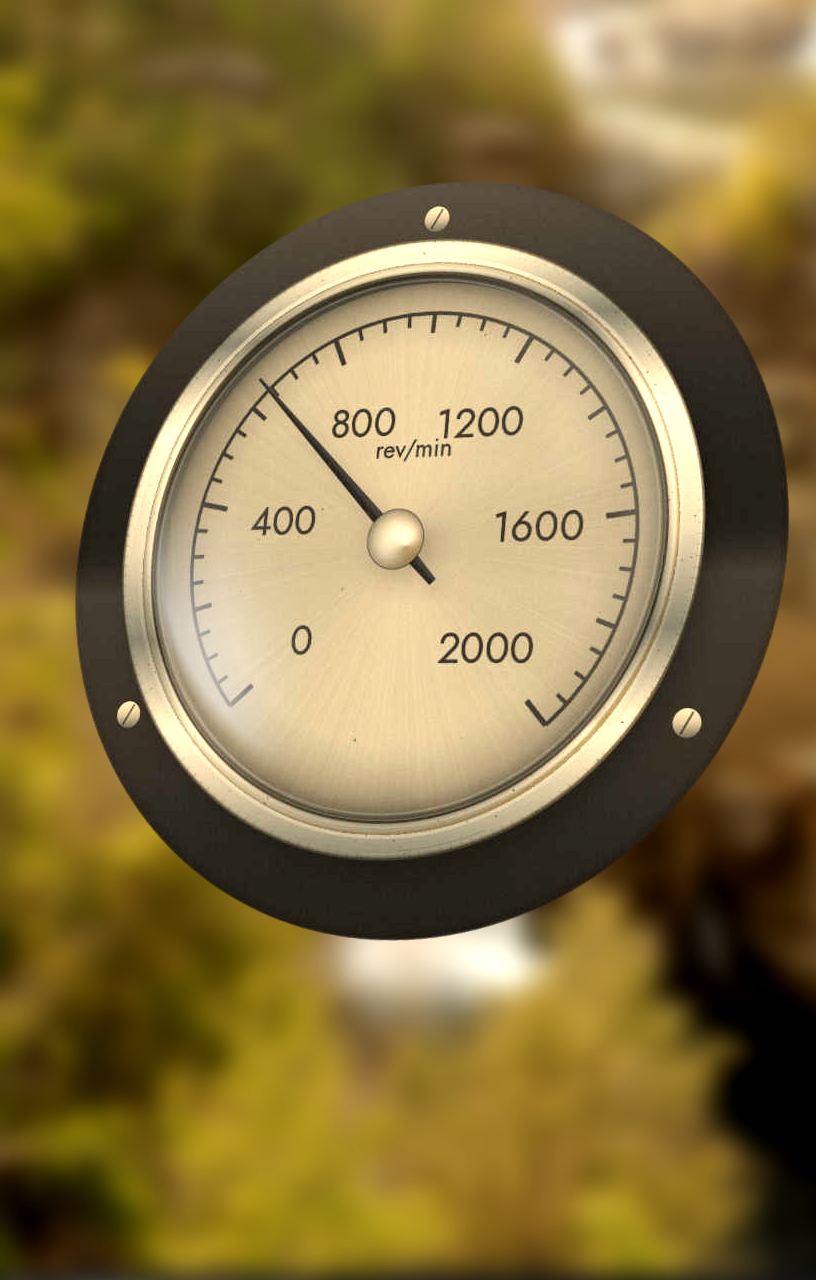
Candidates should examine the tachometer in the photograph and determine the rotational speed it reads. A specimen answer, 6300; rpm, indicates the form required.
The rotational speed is 650; rpm
